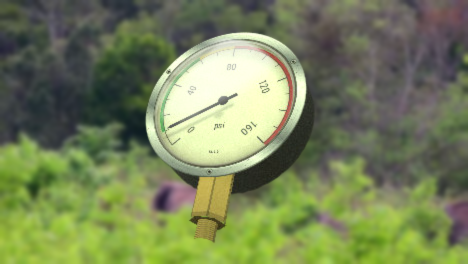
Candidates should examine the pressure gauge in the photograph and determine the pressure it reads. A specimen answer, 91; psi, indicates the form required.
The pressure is 10; psi
